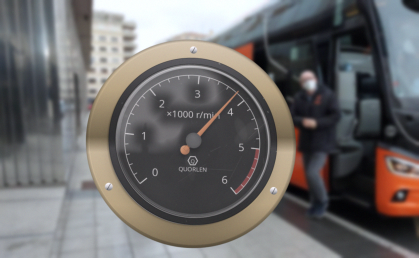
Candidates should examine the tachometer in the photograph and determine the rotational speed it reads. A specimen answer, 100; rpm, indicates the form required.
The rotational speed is 3800; rpm
